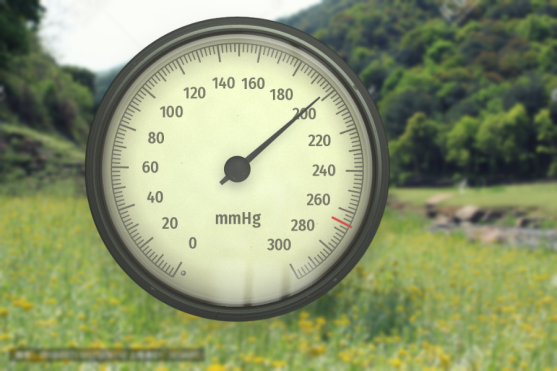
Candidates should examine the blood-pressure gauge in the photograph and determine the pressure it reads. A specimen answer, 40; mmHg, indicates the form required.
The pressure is 198; mmHg
